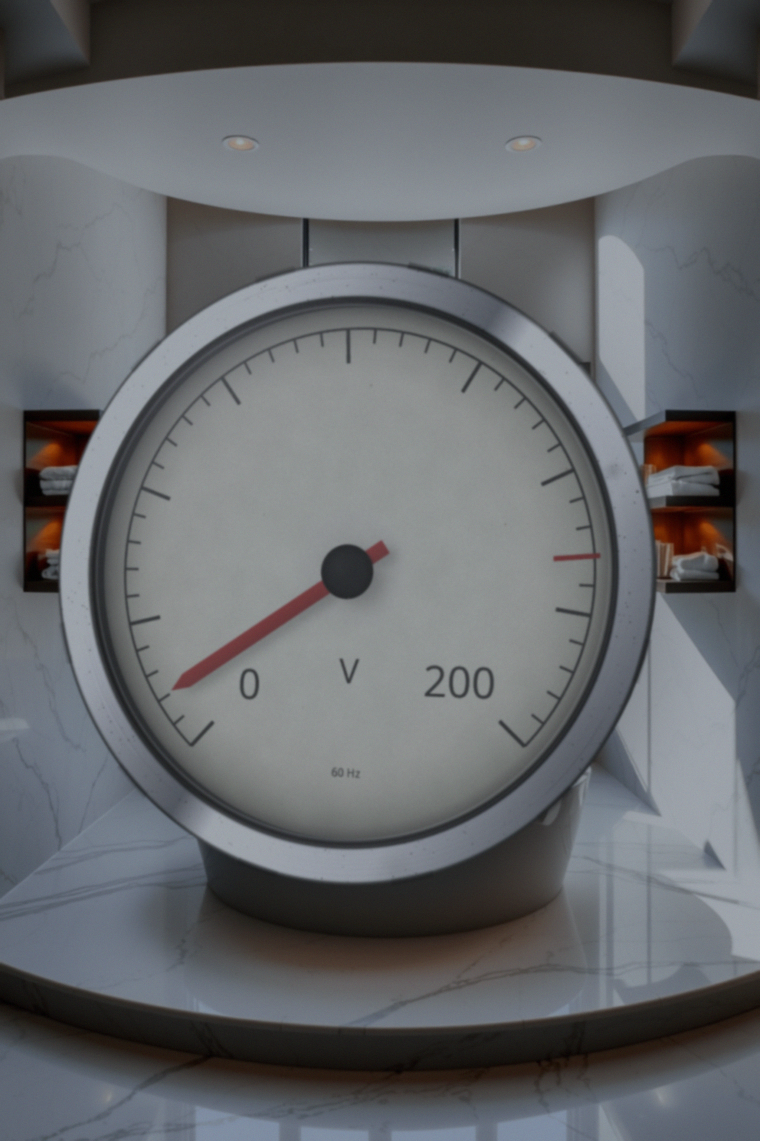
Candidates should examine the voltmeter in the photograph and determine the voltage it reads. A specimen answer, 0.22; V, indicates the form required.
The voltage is 10; V
